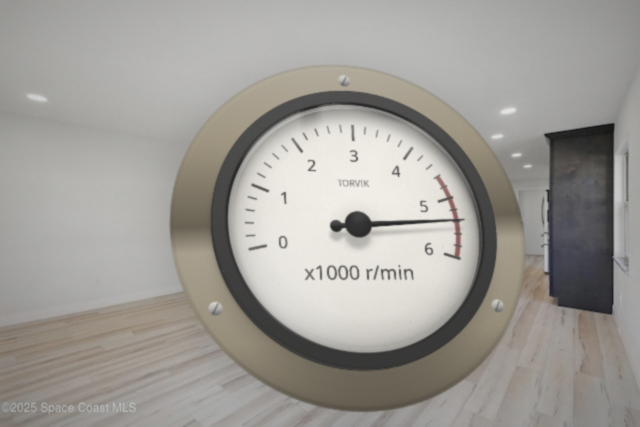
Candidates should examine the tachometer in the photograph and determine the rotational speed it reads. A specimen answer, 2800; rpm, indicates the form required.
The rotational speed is 5400; rpm
